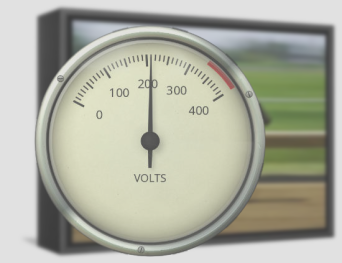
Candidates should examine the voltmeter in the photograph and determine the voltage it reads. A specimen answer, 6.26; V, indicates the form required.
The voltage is 210; V
